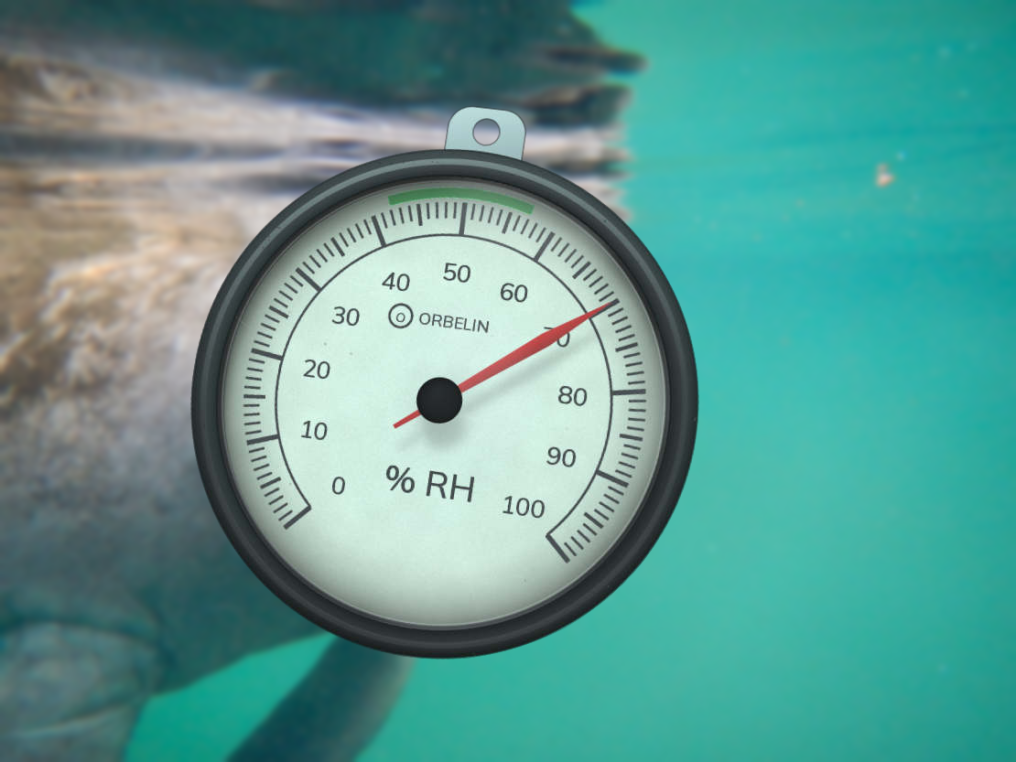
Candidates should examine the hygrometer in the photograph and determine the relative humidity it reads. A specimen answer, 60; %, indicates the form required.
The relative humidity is 70; %
